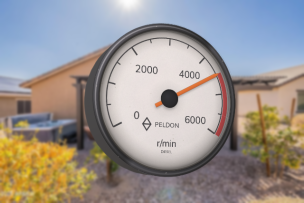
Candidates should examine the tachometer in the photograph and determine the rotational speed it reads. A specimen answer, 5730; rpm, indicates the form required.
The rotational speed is 4500; rpm
